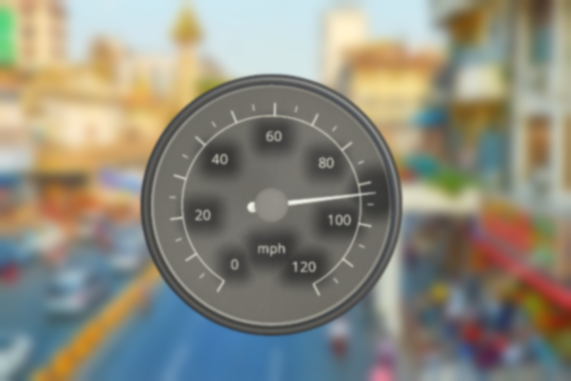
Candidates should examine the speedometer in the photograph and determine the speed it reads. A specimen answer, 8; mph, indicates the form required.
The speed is 92.5; mph
